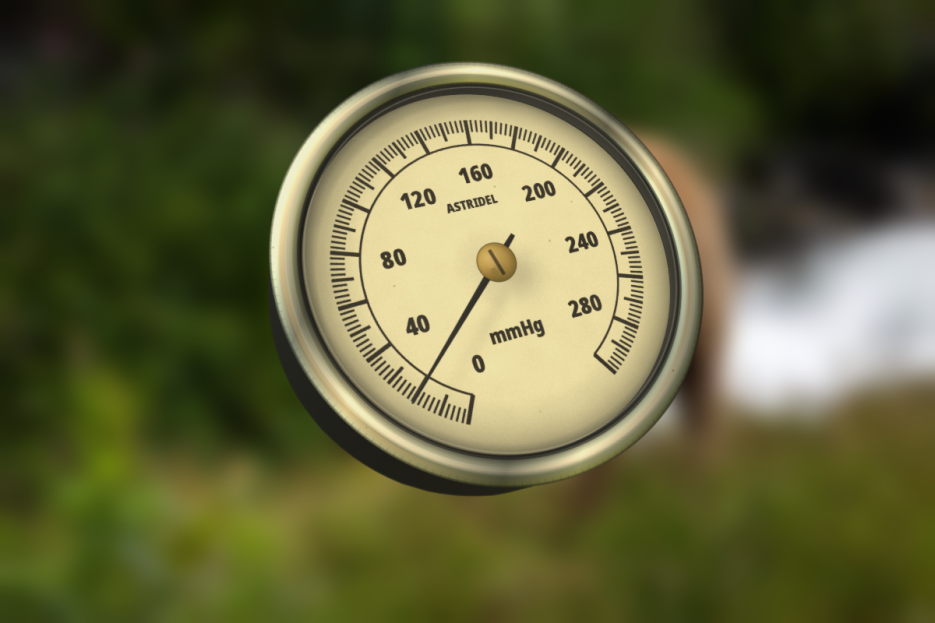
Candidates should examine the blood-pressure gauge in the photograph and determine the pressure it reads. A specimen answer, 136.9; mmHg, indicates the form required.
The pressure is 20; mmHg
